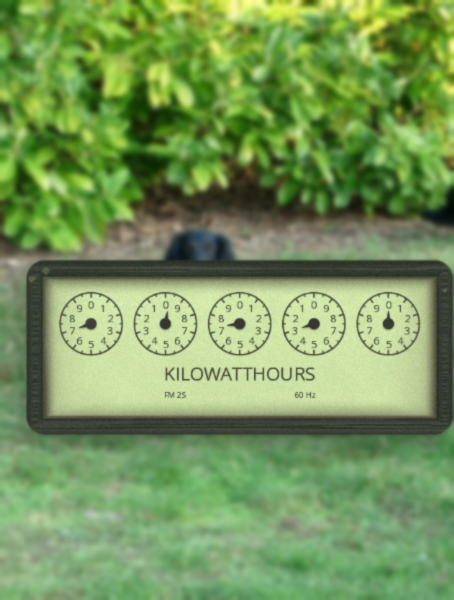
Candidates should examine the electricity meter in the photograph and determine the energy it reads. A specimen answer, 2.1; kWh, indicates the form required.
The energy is 69730; kWh
